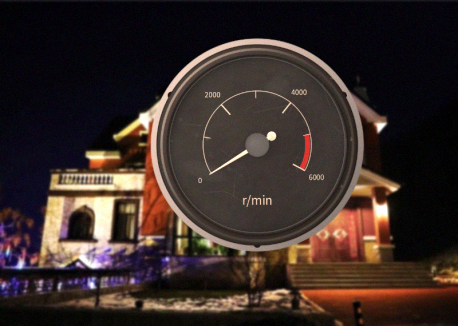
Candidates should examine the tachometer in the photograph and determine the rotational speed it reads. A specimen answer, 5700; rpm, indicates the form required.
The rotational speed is 0; rpm
